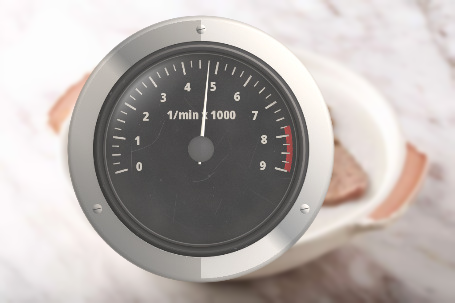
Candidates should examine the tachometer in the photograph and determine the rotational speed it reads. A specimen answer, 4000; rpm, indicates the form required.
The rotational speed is 4750; rpm
